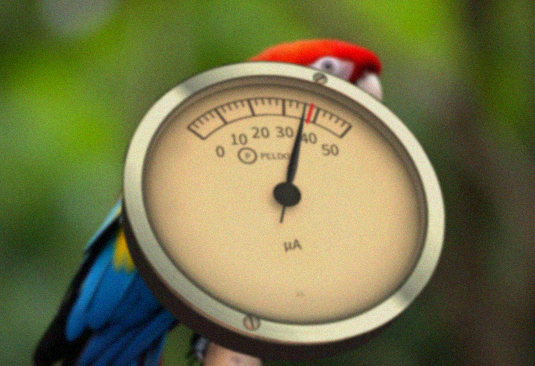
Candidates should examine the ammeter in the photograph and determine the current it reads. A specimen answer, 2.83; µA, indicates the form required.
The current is 36; µA
